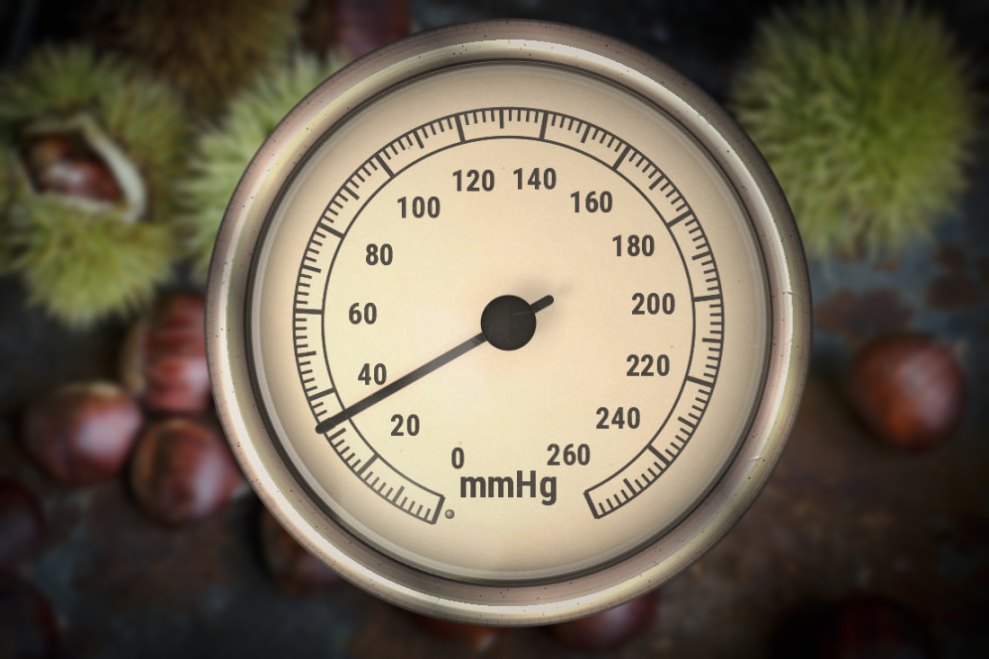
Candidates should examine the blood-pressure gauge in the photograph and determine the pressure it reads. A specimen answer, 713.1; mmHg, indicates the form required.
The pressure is 33; mmHg
